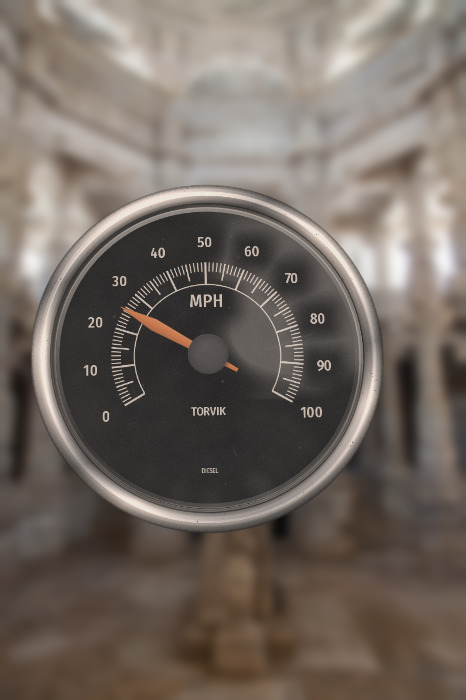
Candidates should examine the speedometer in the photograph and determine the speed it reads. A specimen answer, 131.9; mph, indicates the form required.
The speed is 25; mph
